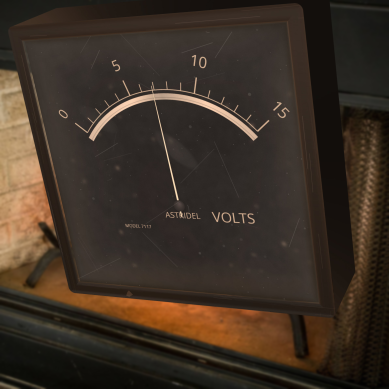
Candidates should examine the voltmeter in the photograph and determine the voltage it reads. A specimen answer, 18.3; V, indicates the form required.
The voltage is 7; V
